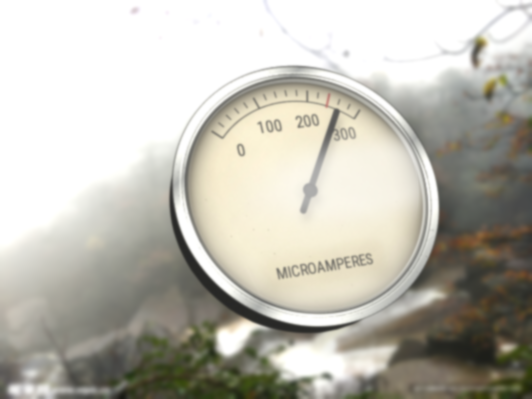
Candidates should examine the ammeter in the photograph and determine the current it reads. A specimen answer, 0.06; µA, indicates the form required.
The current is 260; µA
